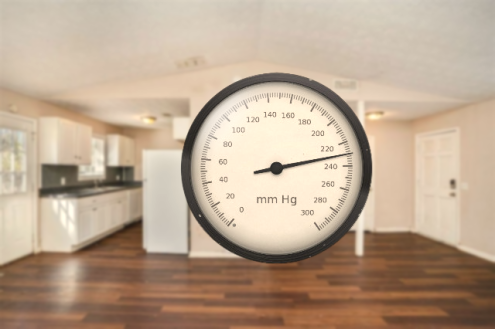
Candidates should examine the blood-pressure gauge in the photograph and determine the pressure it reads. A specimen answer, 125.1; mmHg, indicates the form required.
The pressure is 230; mmHg
